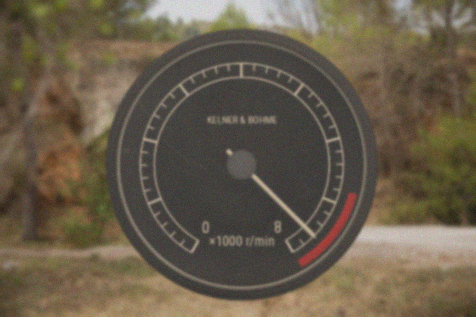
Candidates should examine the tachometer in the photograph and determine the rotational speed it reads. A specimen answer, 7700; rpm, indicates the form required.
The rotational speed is 7600; rpm
